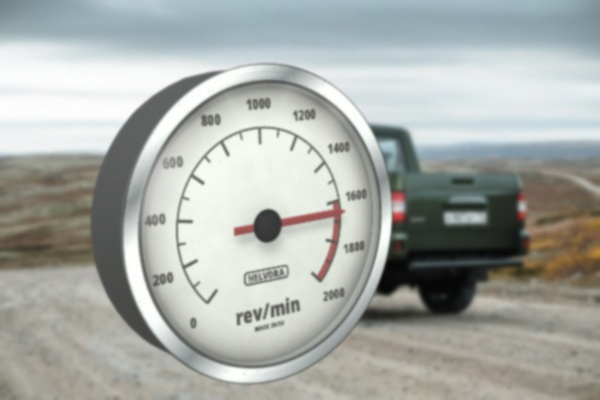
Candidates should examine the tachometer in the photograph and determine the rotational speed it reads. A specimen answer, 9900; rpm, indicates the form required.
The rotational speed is 1650; rpm
